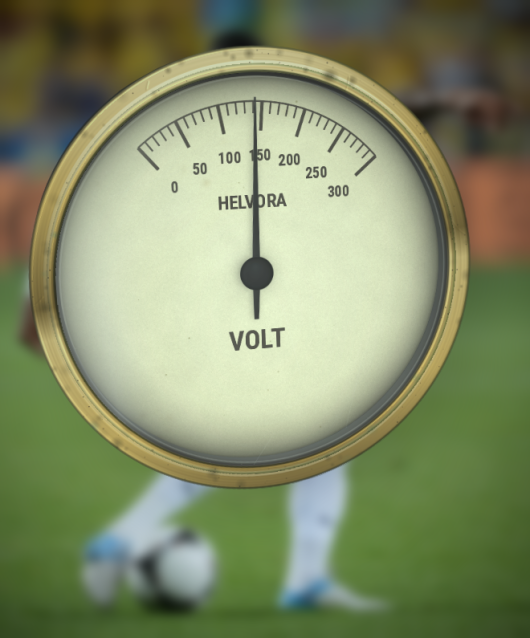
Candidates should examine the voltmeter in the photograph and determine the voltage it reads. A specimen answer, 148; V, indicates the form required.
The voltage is 140; V
